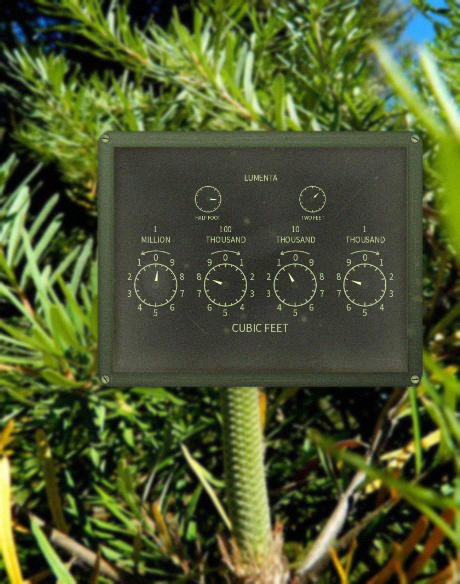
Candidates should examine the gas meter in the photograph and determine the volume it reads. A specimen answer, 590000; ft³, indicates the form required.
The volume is 980800; ft³
